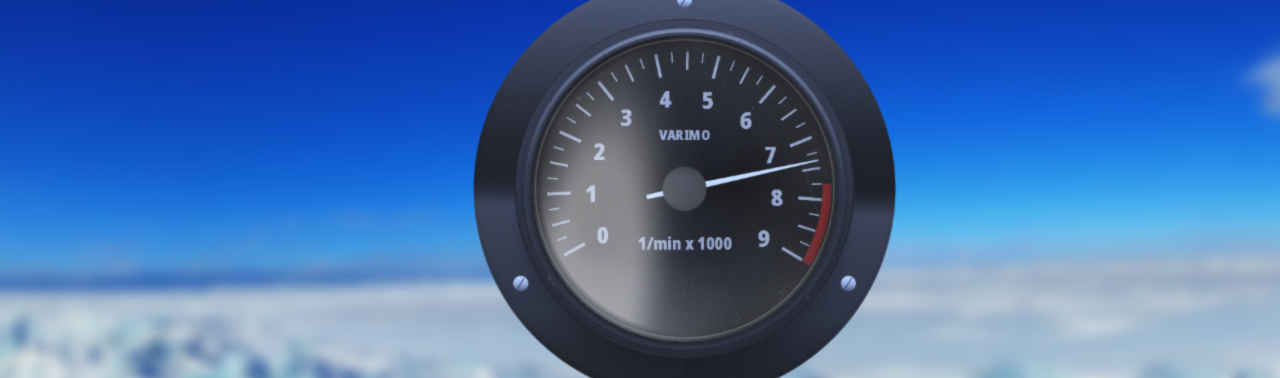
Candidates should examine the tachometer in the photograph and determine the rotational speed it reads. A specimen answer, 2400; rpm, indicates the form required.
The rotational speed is 7375; rpm
